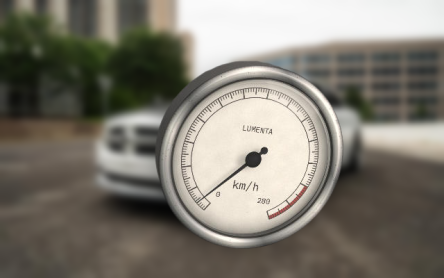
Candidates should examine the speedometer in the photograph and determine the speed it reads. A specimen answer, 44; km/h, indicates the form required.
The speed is 10; km/h
